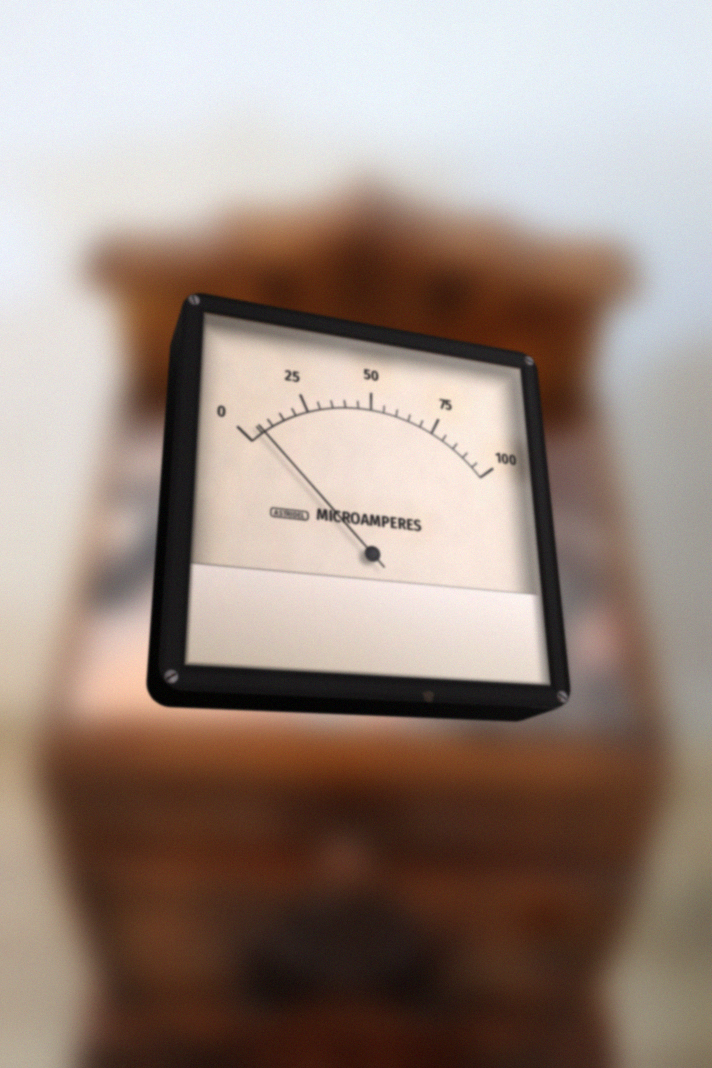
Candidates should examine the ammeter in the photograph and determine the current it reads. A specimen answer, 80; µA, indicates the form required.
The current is 5; µA
